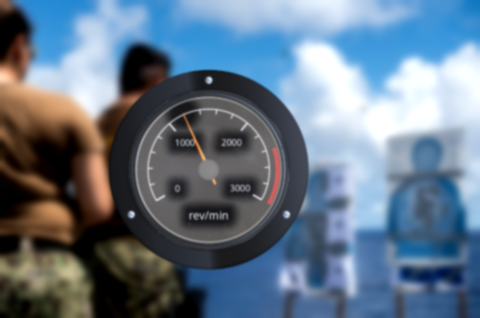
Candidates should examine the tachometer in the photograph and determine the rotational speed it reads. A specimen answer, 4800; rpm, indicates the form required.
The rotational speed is 1200; rpm
